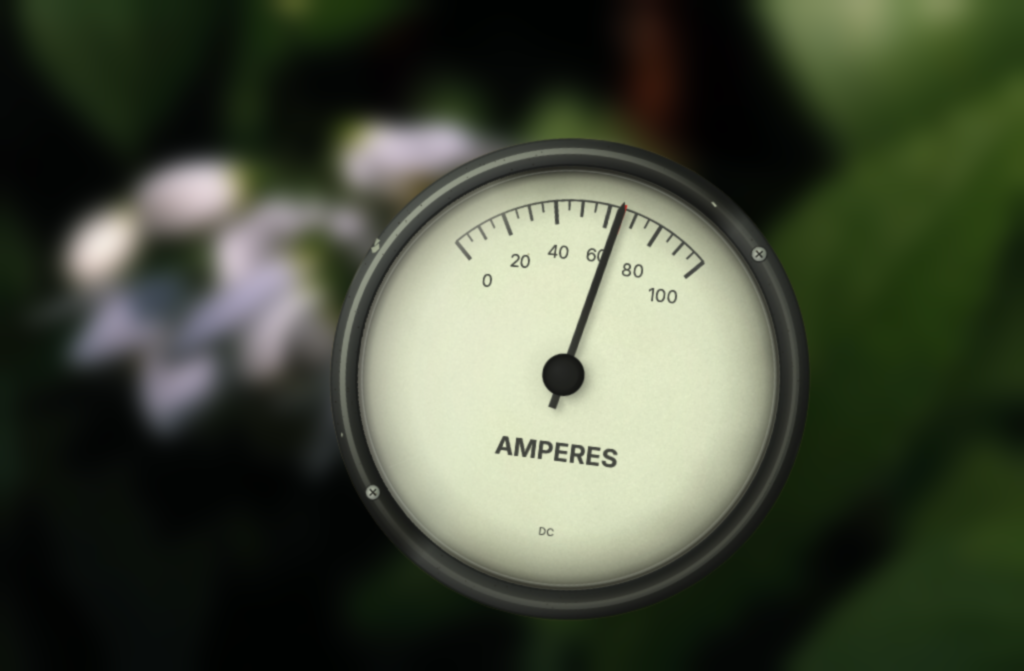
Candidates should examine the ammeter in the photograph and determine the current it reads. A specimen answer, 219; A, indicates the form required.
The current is 65; A
